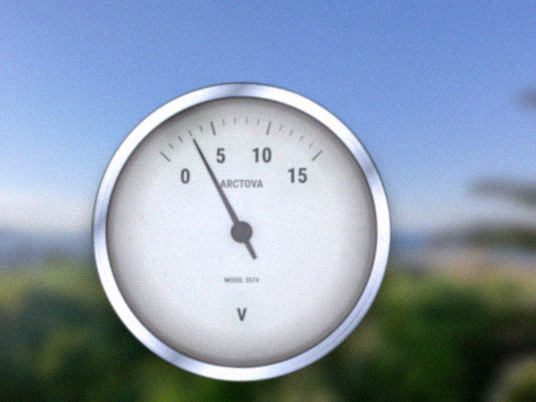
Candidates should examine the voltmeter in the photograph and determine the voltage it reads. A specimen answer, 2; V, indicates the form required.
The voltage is 3; V
